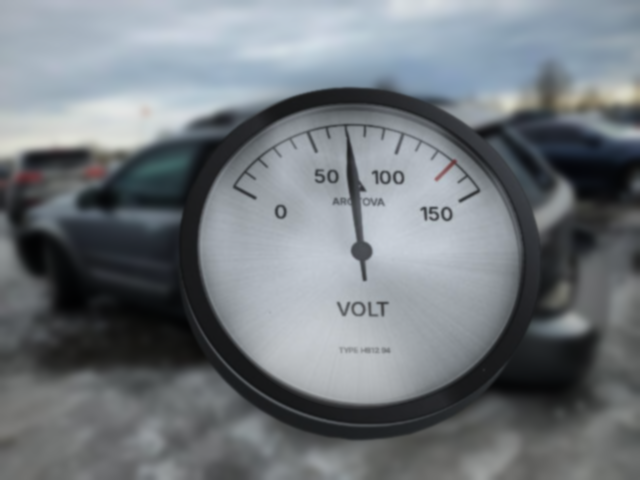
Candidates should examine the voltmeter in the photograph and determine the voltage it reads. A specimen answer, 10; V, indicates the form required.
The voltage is 70; V
